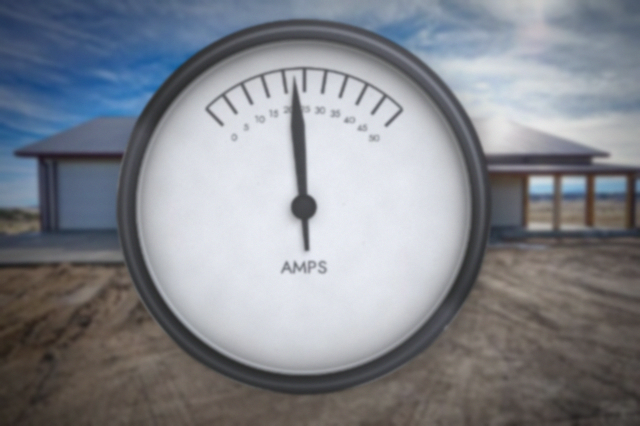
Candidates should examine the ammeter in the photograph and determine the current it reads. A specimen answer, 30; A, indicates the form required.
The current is 22.5; A
